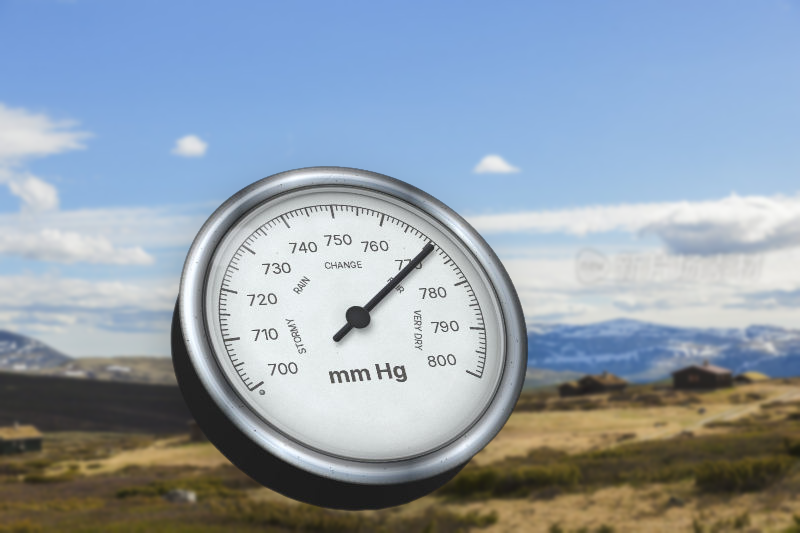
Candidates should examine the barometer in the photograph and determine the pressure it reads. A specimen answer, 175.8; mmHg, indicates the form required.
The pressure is 771; mmHg
